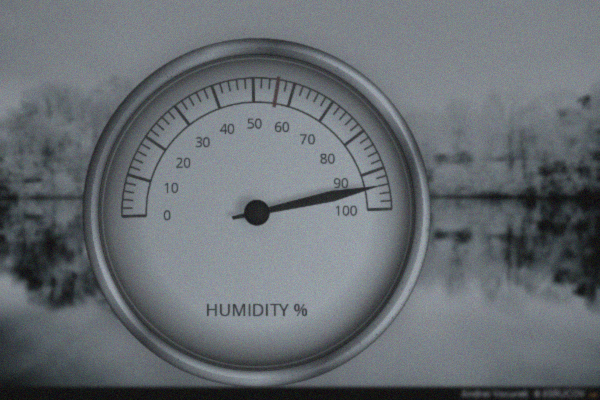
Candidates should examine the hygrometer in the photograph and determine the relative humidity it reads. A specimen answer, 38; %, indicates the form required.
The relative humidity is 94; %
